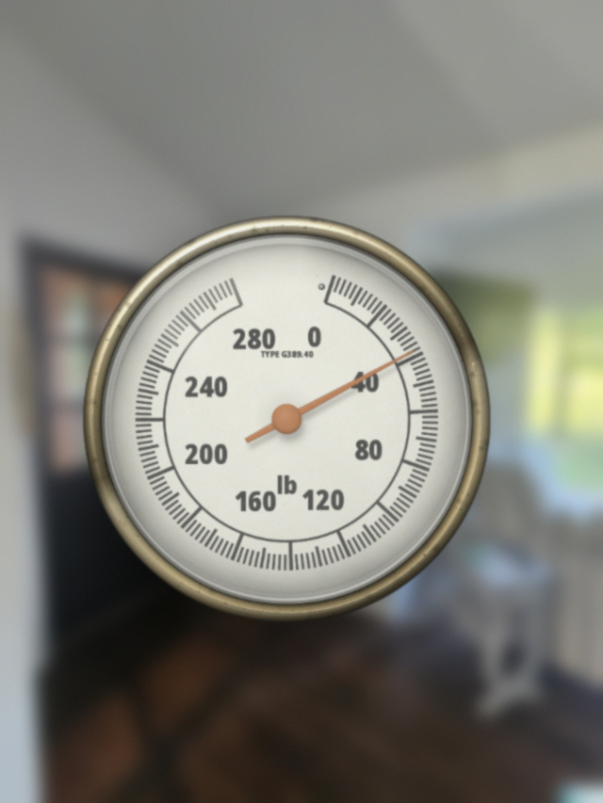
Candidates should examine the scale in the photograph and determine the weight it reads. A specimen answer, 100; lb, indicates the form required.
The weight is 38; lb
